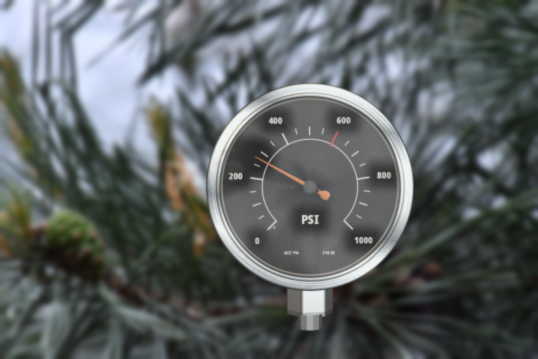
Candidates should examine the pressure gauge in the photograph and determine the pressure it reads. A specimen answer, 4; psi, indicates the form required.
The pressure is 275; psi
